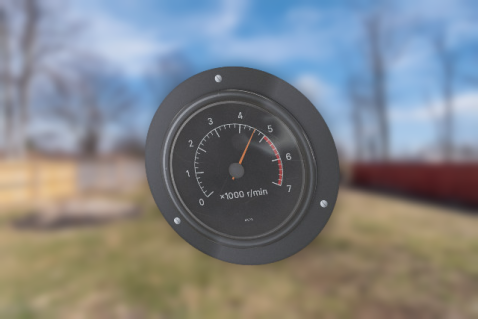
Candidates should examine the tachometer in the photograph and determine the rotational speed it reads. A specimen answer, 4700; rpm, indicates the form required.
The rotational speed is 4600; rpm
